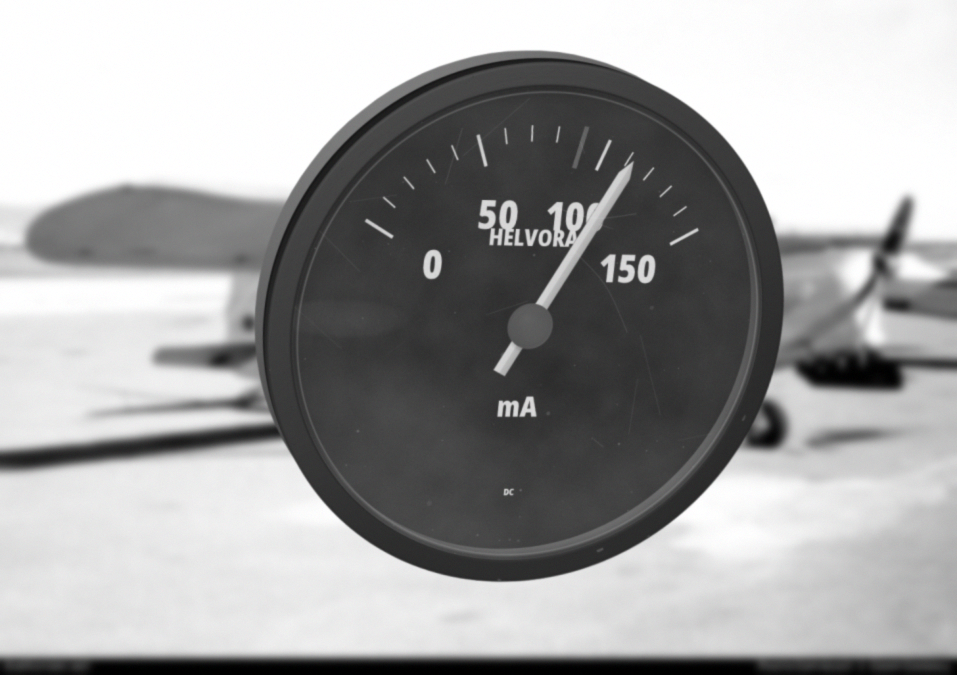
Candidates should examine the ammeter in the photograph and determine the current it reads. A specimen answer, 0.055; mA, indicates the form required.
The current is 110; mA
